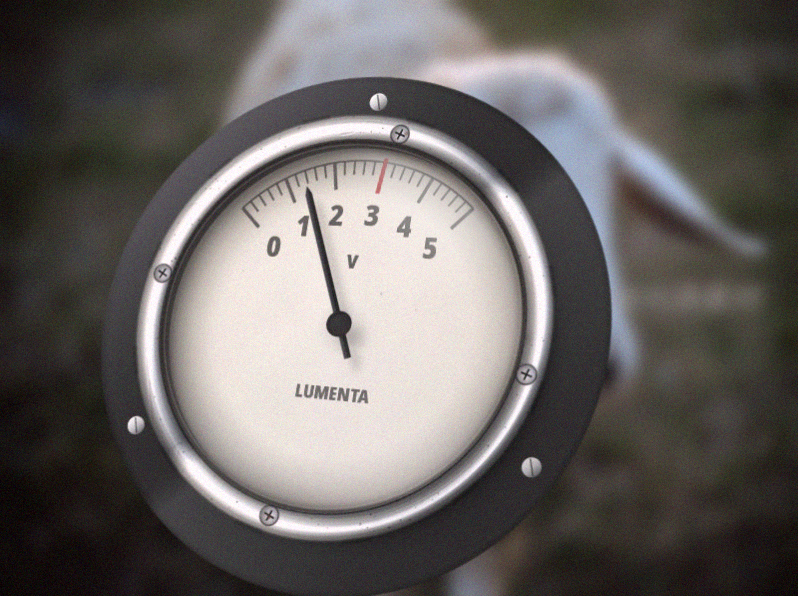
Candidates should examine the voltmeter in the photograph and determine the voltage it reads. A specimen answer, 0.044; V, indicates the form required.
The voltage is 1.4; V
